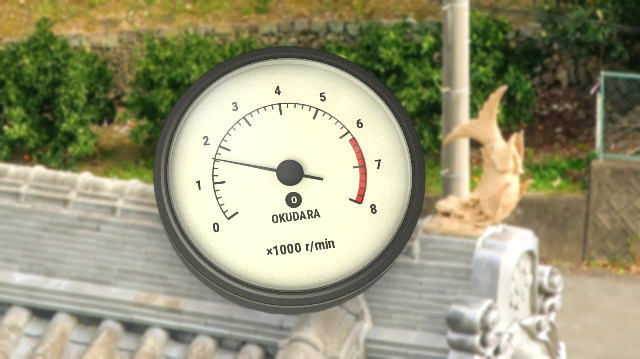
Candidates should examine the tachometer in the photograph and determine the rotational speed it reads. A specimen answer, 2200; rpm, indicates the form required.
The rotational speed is 1600; rpm
